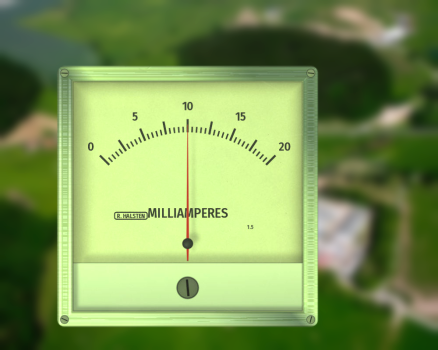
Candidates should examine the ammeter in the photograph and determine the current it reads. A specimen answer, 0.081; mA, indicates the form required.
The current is 10; mA
